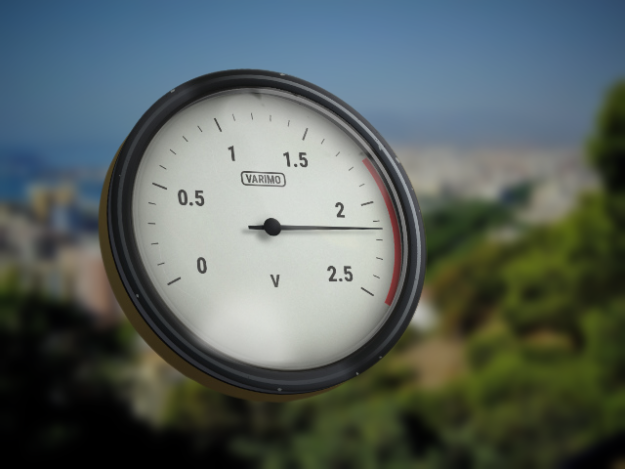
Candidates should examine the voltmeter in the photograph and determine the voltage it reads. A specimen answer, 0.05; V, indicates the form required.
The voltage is 2.15; V
